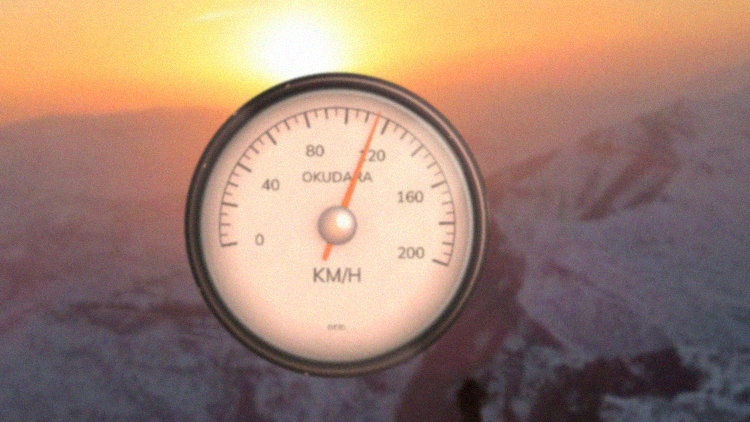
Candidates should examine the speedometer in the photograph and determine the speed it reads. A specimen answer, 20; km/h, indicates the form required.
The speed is 115; km/h
